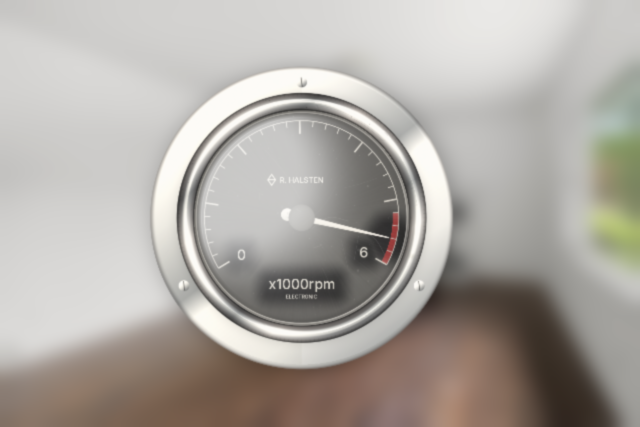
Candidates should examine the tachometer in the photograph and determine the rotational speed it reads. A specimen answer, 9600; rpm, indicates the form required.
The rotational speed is 5600; rpm
